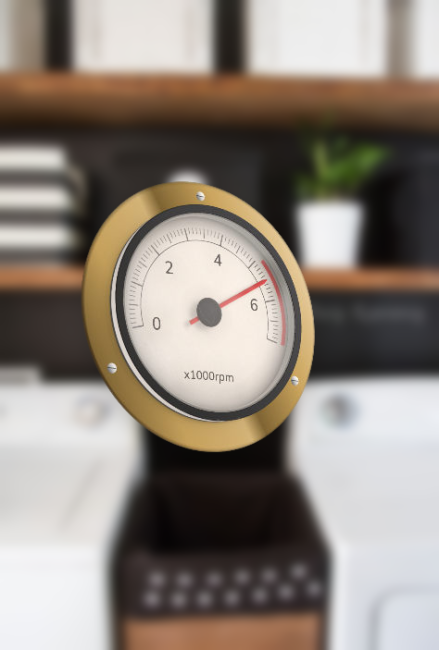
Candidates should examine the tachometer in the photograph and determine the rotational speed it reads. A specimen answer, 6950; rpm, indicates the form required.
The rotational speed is 5500; rpm
